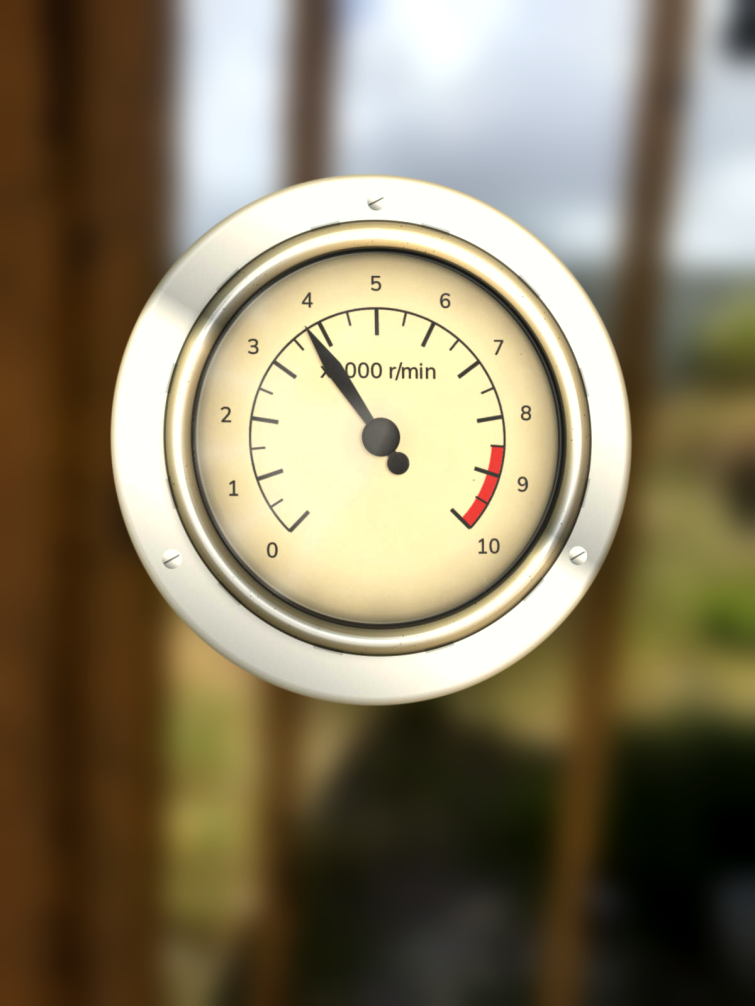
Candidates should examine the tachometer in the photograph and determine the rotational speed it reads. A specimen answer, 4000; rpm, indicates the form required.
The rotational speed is 3750; rpm
